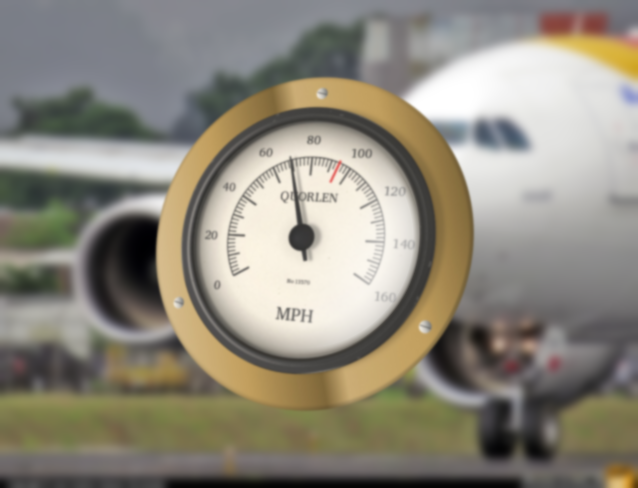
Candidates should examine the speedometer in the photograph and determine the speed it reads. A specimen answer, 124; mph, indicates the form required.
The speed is 70; mph
